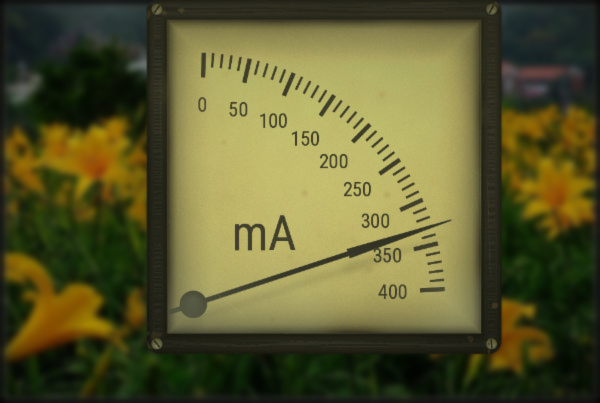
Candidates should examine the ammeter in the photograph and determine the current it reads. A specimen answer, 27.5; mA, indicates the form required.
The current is 330; mA
